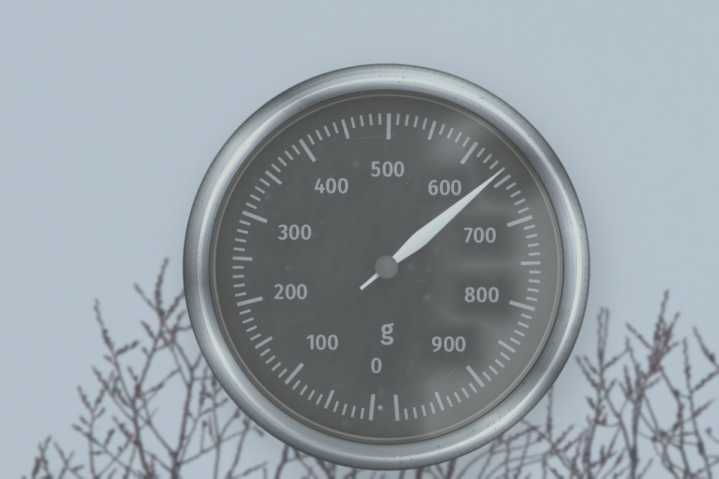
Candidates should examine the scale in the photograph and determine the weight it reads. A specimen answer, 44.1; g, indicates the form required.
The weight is 640; g
